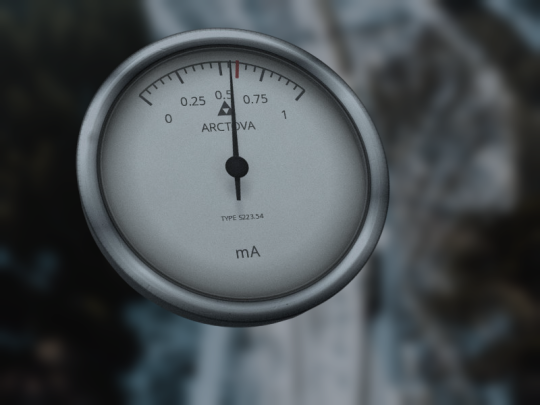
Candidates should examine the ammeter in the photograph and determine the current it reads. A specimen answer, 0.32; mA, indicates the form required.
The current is 0.55; mA
